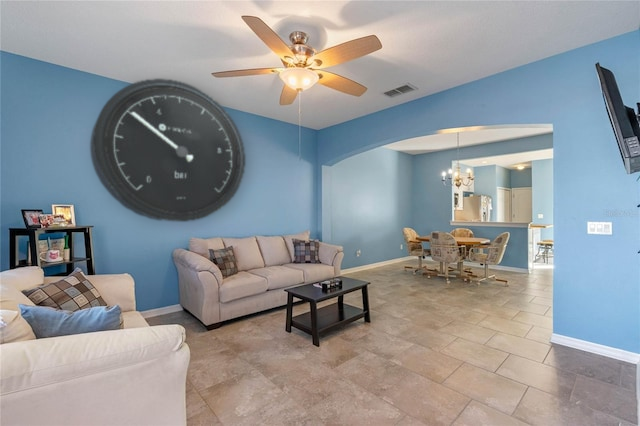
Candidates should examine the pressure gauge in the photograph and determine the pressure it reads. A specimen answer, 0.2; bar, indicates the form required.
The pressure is 3; bar
